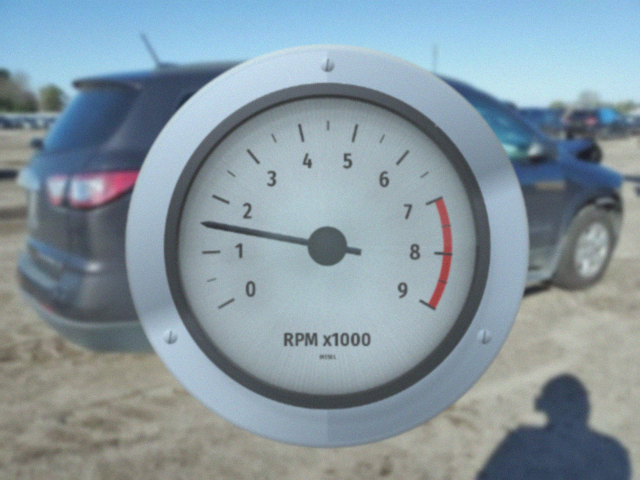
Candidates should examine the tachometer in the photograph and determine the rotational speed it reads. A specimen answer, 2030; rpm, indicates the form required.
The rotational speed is 1500; rpm
